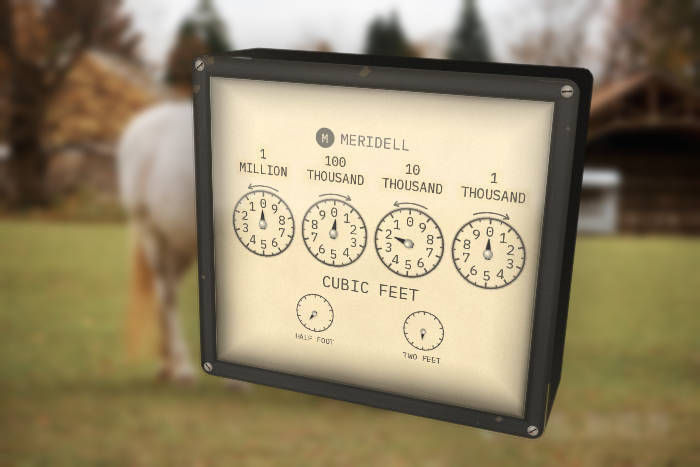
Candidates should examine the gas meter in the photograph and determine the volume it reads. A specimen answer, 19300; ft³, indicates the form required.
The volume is 2000; ft³
